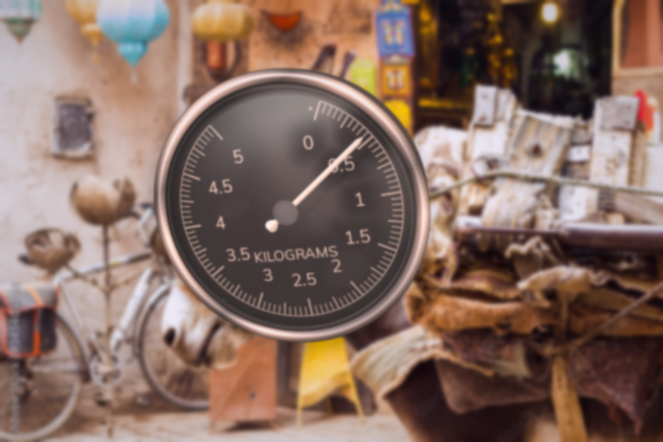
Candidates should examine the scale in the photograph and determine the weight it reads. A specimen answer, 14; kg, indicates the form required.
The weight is 0.45; kg
